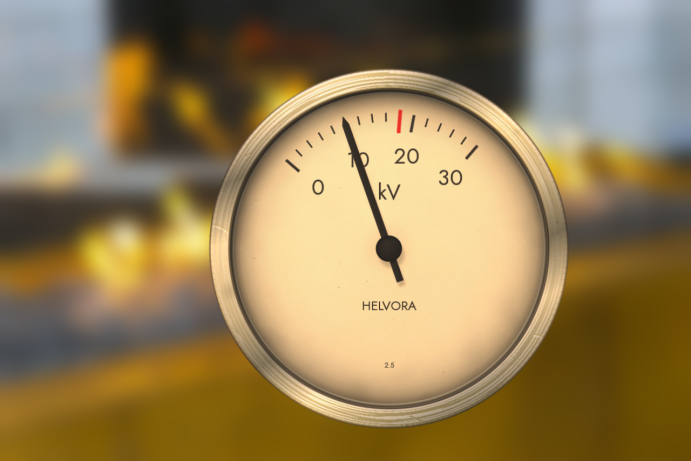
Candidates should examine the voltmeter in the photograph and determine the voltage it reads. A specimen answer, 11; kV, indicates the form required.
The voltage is 10; kV
